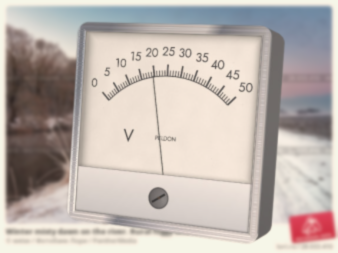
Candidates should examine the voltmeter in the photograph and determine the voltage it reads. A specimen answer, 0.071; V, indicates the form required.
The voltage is 20; V
